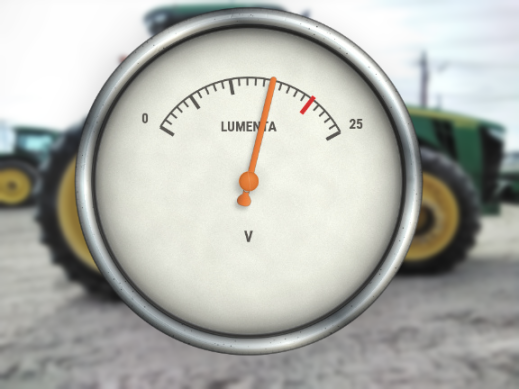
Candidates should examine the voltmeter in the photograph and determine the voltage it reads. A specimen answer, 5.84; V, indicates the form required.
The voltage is 15; V
